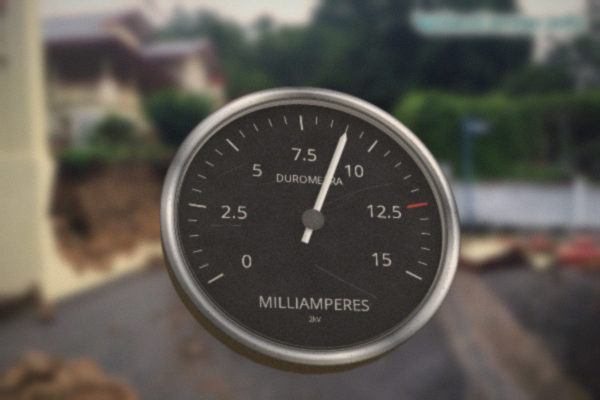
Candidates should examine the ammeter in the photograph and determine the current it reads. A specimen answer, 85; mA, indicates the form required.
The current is 9; mA
